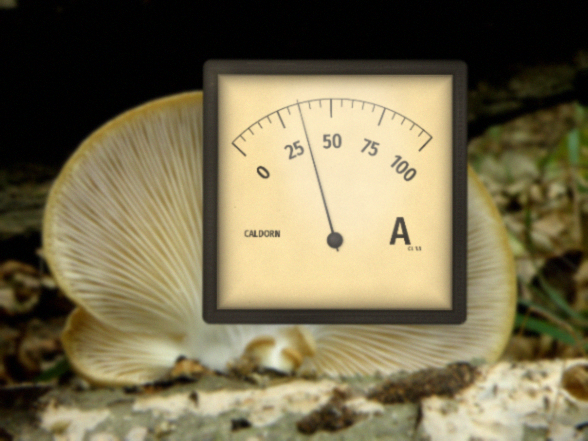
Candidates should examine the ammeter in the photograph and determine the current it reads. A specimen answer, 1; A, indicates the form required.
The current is 35; A
